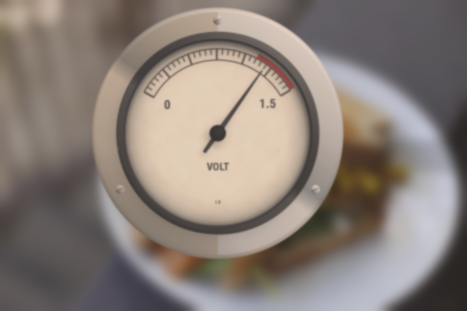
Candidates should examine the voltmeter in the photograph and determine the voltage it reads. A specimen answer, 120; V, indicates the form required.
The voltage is 1.2; V
